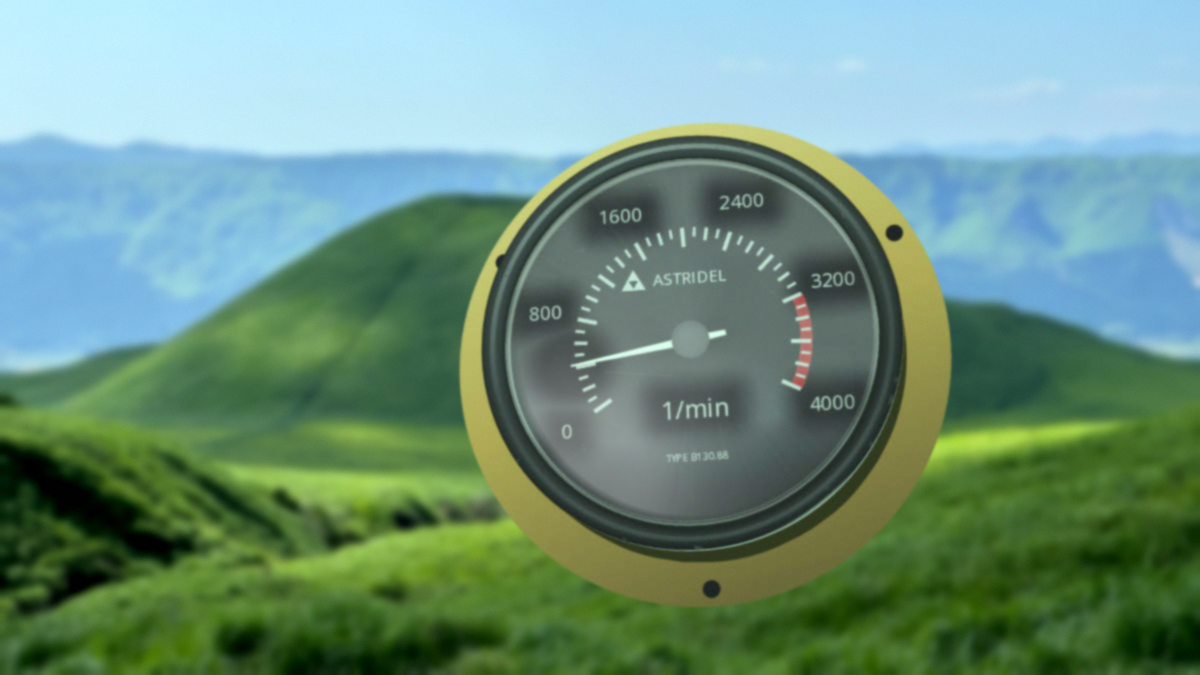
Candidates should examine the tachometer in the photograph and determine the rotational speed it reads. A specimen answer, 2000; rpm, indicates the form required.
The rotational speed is 400; rpm
